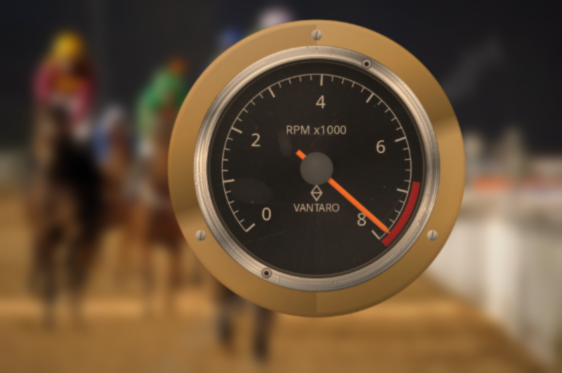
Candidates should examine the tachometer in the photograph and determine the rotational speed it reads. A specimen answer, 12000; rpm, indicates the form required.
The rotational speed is 7800; rpm
